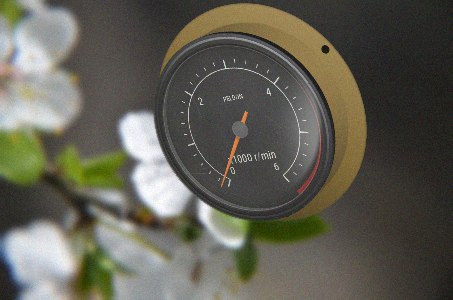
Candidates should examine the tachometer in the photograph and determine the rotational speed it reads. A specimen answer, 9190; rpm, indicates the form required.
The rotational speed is 100; rpm
